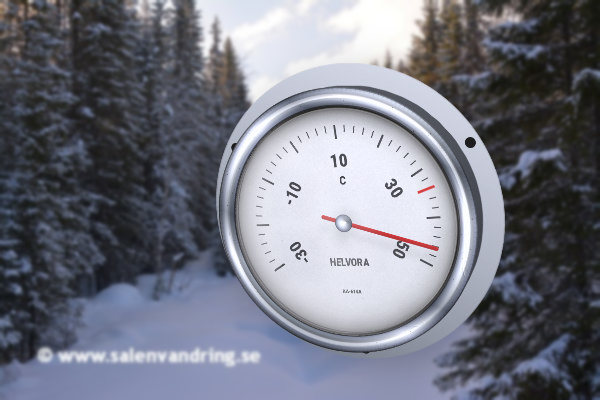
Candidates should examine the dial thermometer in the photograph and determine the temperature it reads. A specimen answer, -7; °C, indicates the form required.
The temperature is 46; °C
